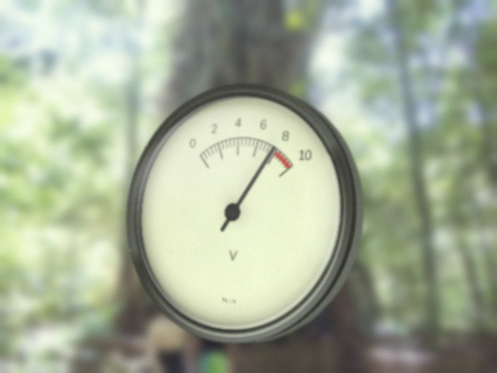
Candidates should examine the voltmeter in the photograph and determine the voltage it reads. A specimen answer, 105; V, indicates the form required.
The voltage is 8; V
